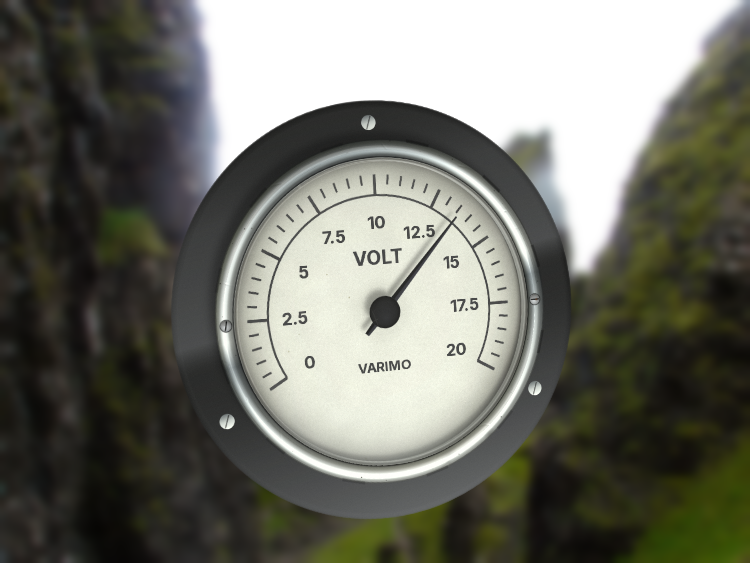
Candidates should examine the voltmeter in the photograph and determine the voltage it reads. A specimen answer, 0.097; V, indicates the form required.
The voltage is 13.5; V
